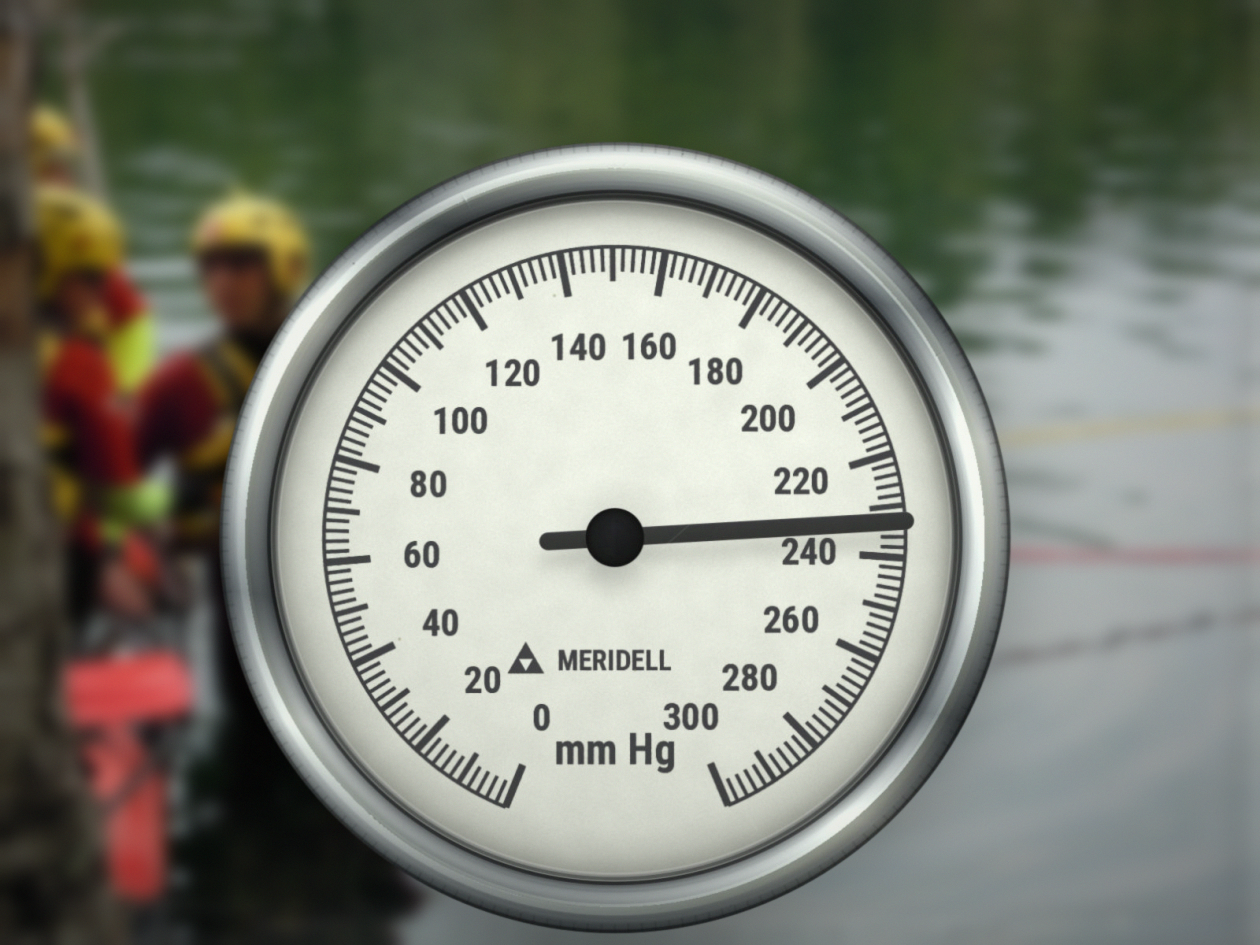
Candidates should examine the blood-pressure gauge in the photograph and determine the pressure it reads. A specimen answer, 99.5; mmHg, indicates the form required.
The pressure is 233; mmHg
